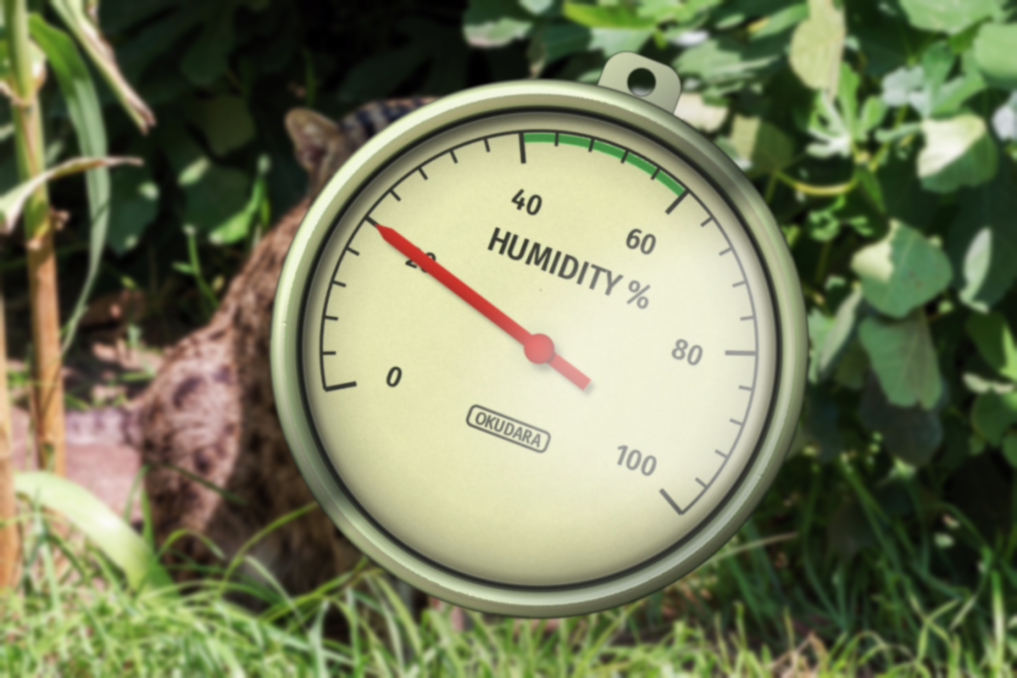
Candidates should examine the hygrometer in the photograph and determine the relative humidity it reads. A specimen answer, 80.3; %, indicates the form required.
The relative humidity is 20; %
